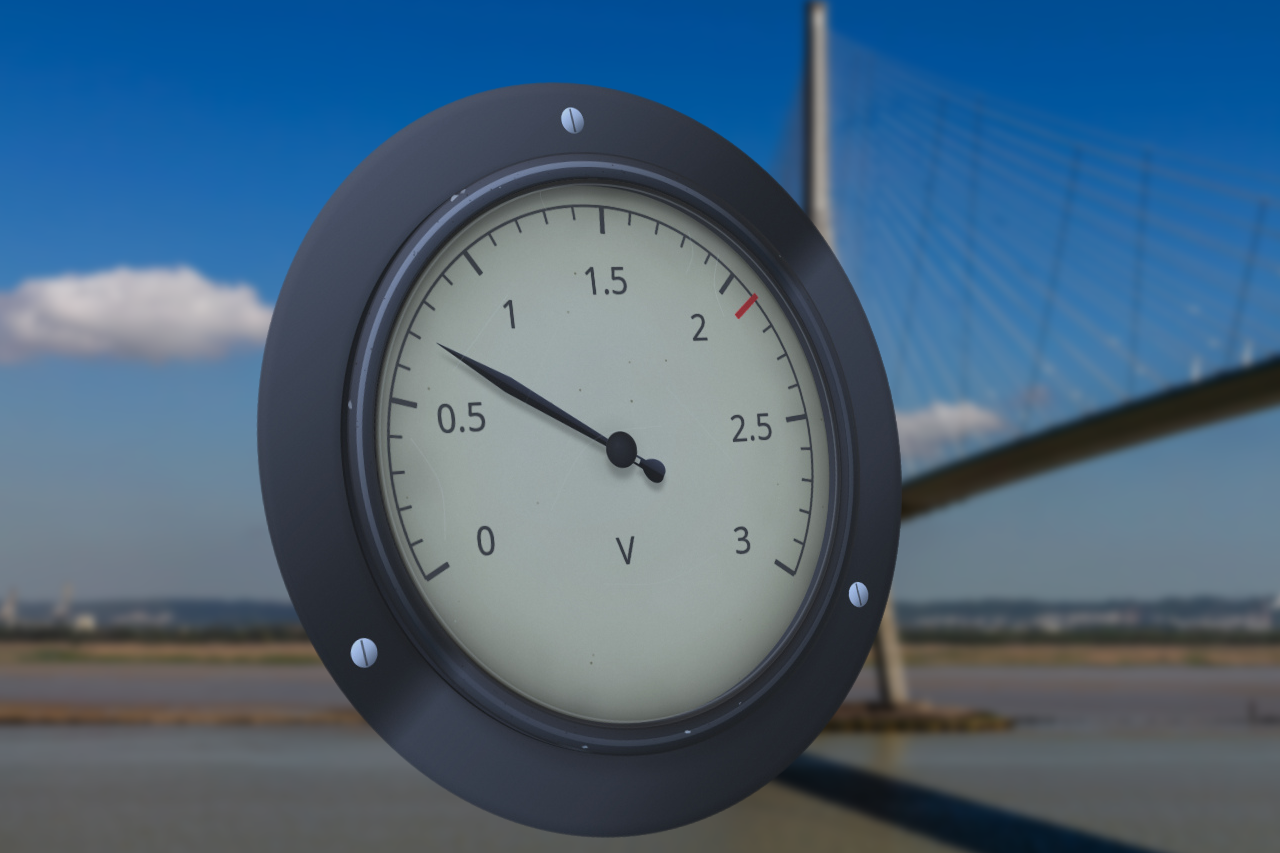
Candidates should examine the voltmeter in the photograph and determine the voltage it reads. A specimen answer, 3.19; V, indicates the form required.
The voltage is 0.7; V
